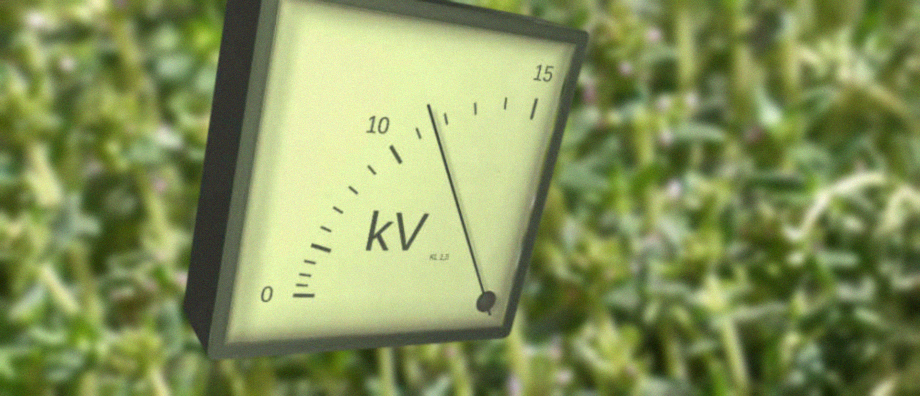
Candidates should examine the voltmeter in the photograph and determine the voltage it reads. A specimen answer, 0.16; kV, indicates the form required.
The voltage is 11.5; kV
